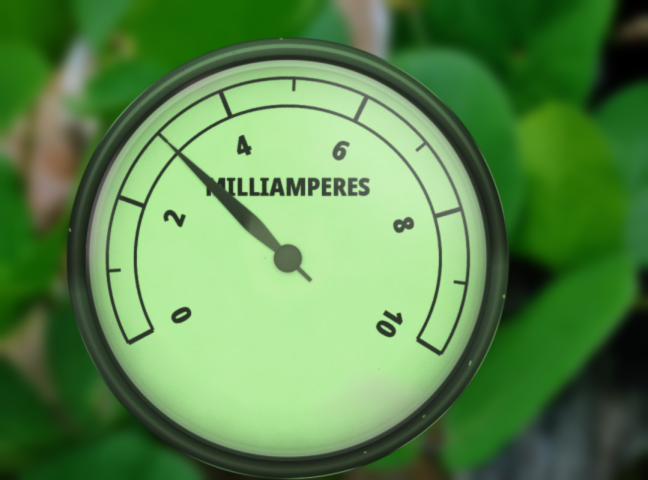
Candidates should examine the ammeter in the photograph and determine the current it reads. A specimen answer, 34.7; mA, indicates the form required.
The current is 3; mA
